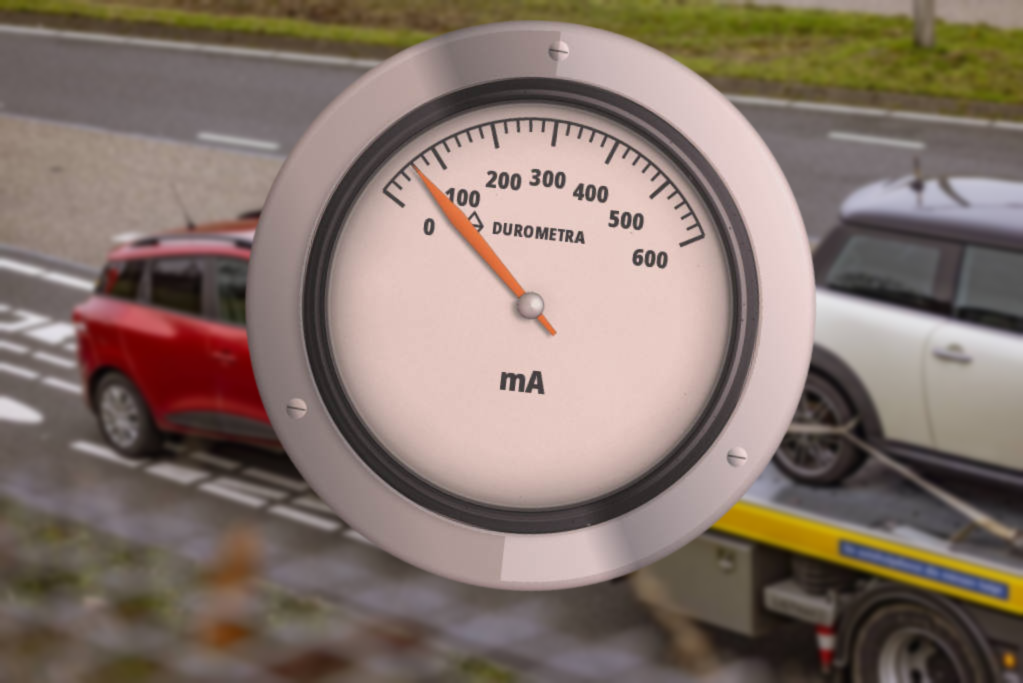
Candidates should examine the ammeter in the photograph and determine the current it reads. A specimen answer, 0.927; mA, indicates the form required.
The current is 60; mA
